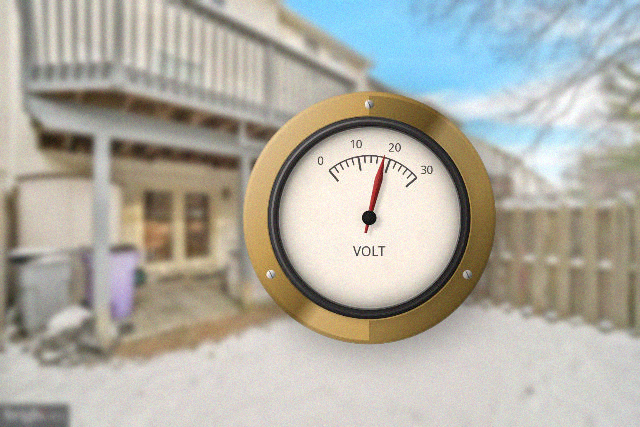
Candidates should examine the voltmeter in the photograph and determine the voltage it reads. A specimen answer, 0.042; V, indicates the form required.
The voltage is 18; V
